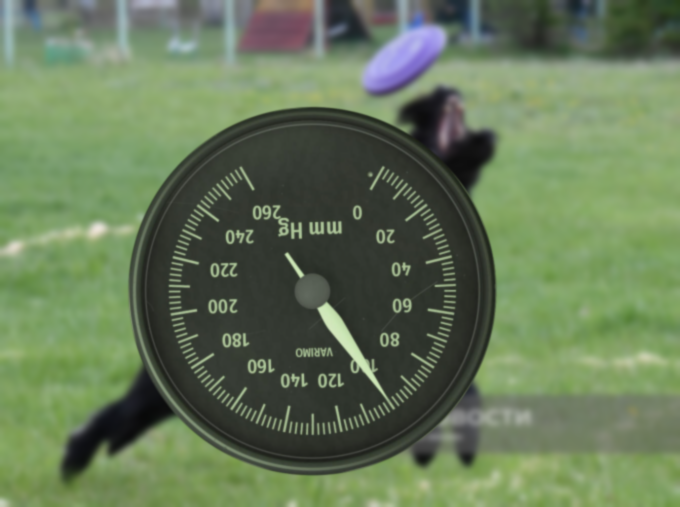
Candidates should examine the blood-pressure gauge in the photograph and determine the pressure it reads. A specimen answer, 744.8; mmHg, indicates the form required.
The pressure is 100; mmHg
